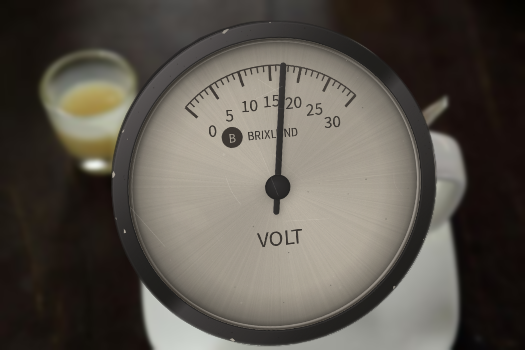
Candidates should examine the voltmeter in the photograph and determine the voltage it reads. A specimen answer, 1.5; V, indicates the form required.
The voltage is 17; V
